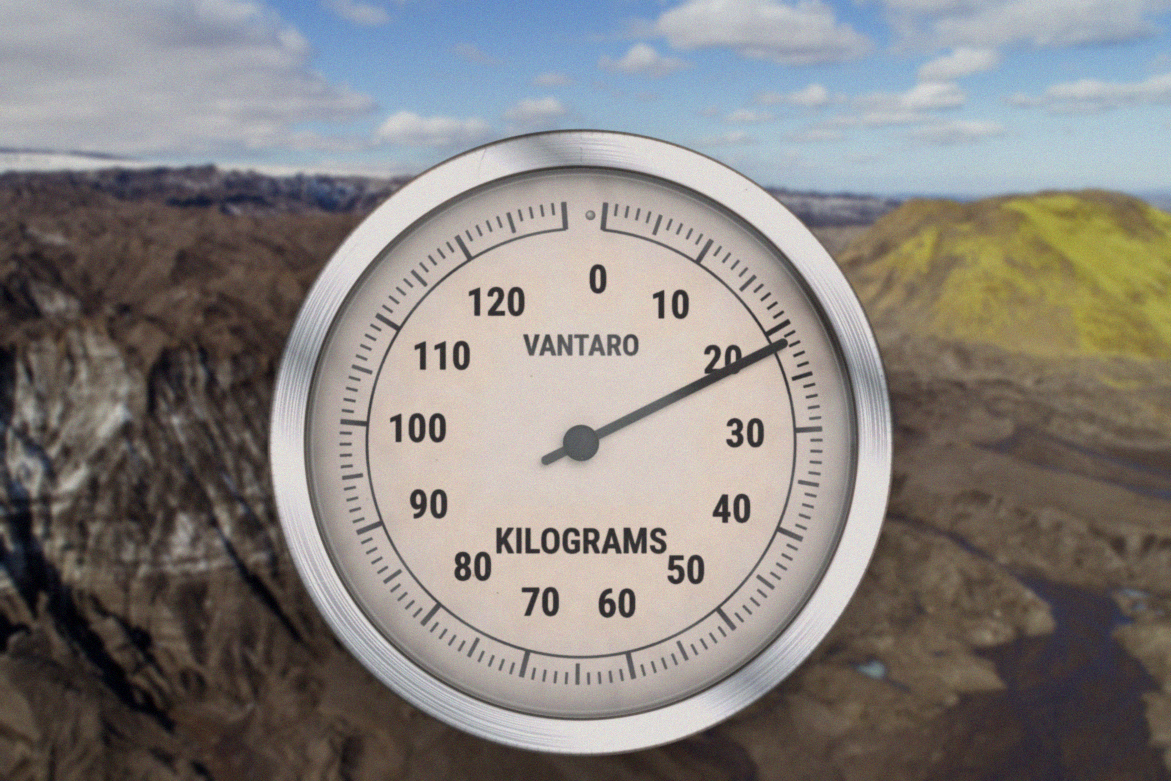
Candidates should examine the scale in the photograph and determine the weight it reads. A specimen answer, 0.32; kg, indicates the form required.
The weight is 21.5; kg
